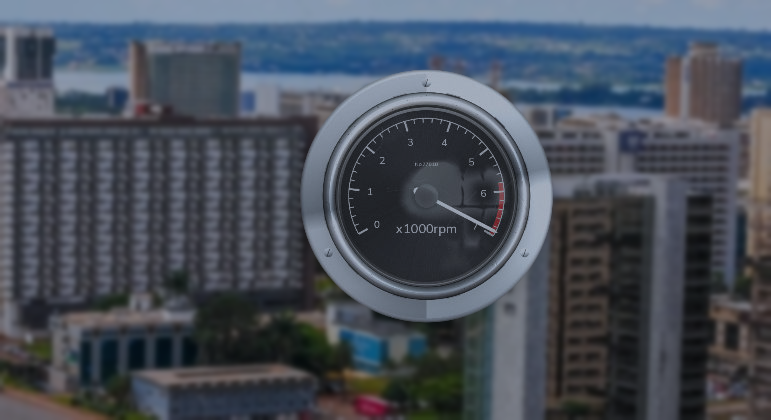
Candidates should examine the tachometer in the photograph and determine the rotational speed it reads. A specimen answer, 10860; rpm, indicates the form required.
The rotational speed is 6900; rpm
